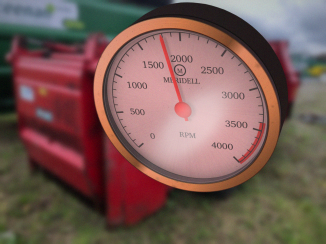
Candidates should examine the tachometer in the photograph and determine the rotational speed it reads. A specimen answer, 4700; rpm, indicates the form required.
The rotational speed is 1800; rpm
